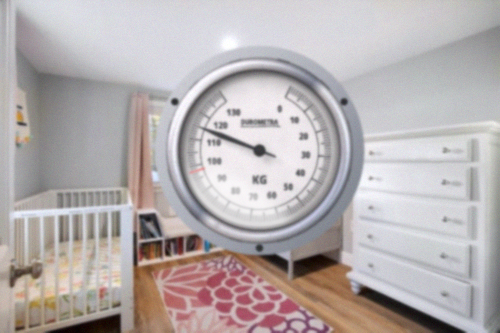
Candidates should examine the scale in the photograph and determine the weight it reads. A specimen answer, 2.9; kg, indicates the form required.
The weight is 115; kg
